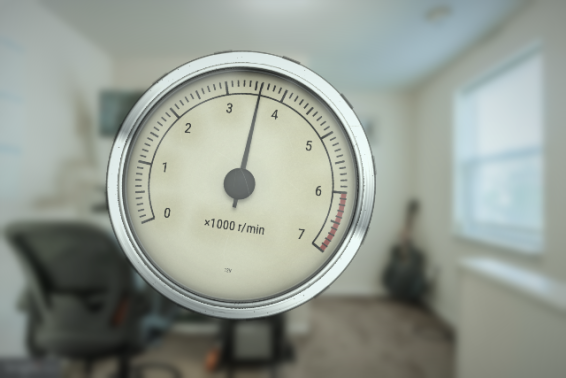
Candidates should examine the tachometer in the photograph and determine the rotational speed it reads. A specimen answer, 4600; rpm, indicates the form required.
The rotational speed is 3600; rpm
